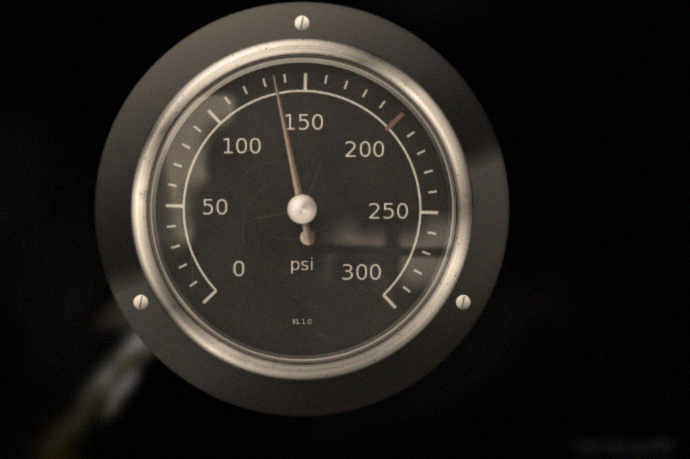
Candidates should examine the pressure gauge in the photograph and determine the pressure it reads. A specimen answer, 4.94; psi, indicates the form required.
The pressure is 135; psi
